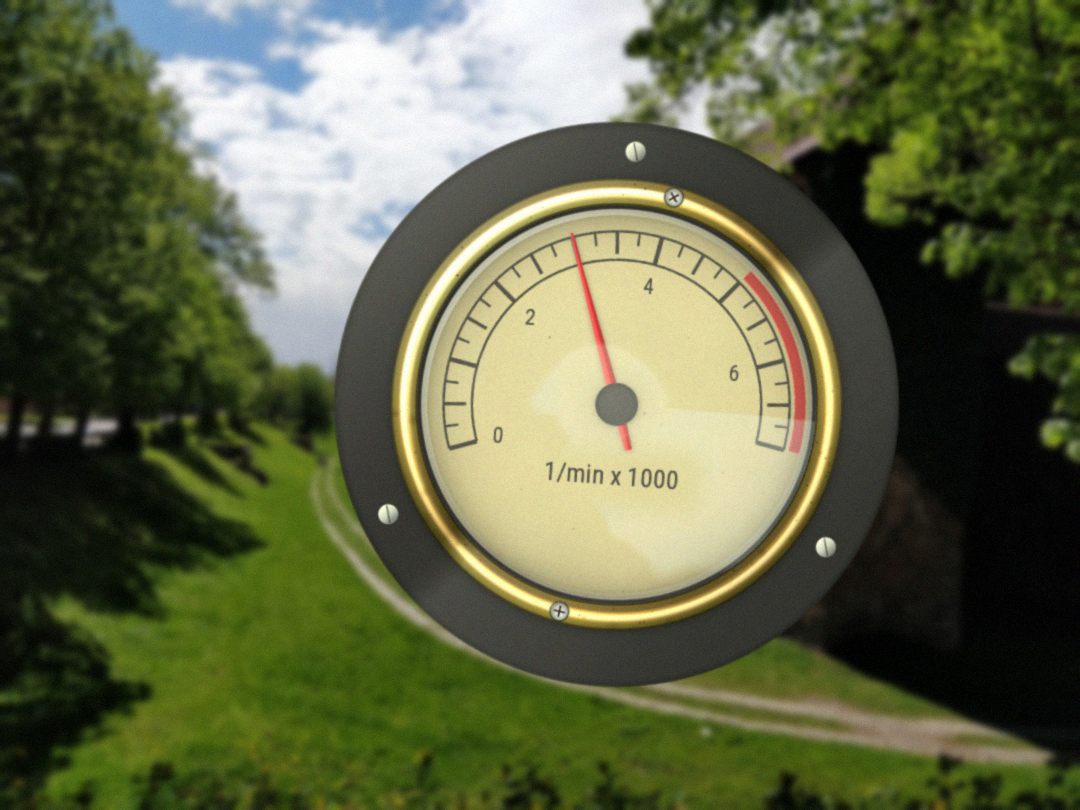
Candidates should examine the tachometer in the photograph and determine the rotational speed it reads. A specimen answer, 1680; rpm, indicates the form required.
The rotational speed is 3000; rpm
